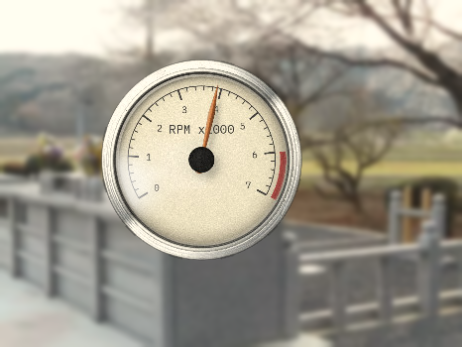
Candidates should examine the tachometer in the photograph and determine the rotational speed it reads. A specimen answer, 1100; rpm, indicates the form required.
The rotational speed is 3900; rpm
